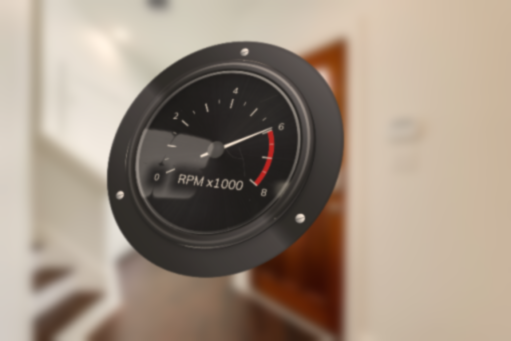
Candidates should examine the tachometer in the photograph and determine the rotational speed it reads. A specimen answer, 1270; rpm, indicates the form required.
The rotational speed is 6000; rpm
